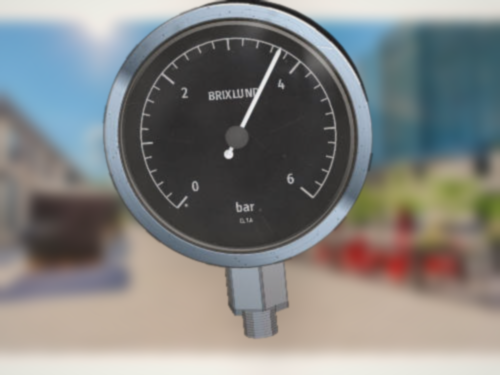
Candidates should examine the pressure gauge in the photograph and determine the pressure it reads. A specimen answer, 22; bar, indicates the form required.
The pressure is 3.7; bar
